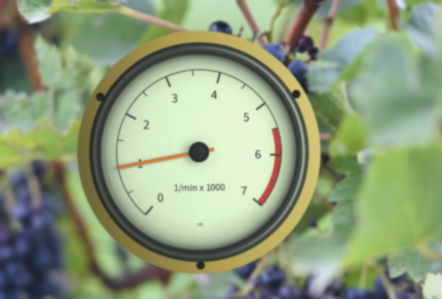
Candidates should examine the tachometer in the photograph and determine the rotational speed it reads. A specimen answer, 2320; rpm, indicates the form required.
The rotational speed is 1000; rpm
